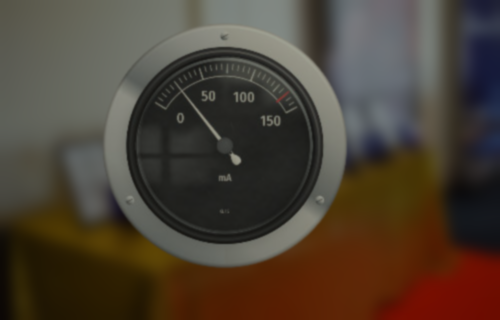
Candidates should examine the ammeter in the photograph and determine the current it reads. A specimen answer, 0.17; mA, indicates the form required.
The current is 25; mA
